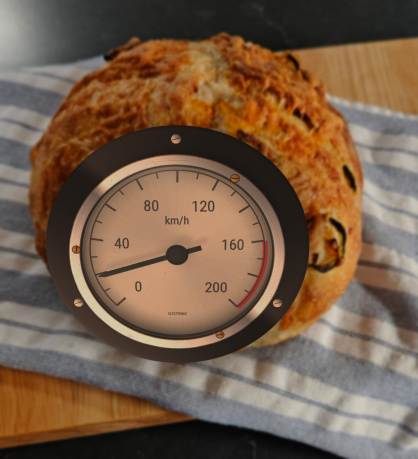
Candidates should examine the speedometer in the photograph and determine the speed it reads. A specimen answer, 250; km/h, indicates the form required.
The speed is 20; km/h
